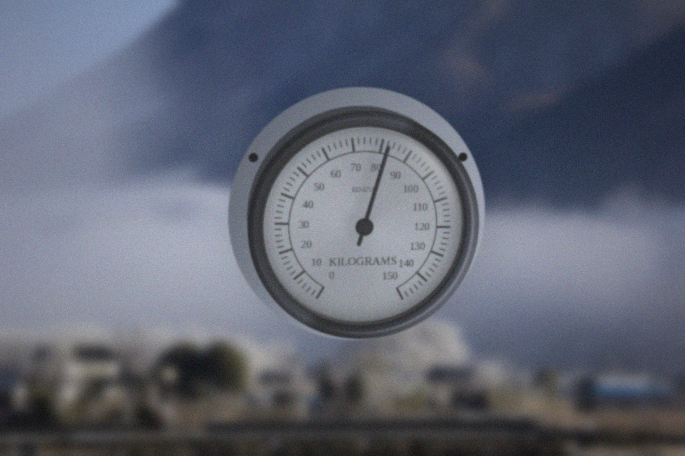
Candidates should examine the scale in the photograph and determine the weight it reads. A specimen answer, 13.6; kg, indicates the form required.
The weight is 82; kg
